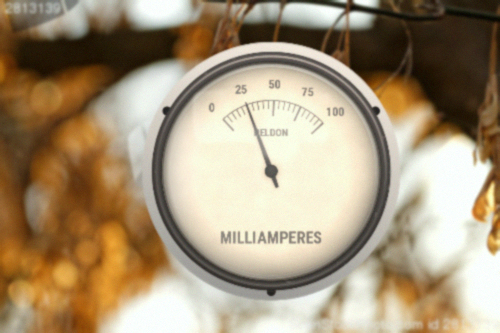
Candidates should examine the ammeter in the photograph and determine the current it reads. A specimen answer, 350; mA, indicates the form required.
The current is 25; mA
